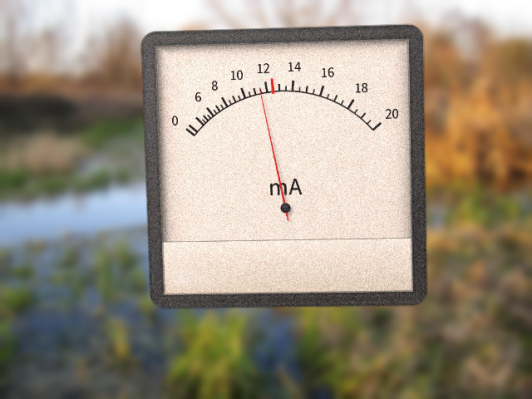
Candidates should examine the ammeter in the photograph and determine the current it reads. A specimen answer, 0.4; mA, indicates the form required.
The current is 11.5; mA
